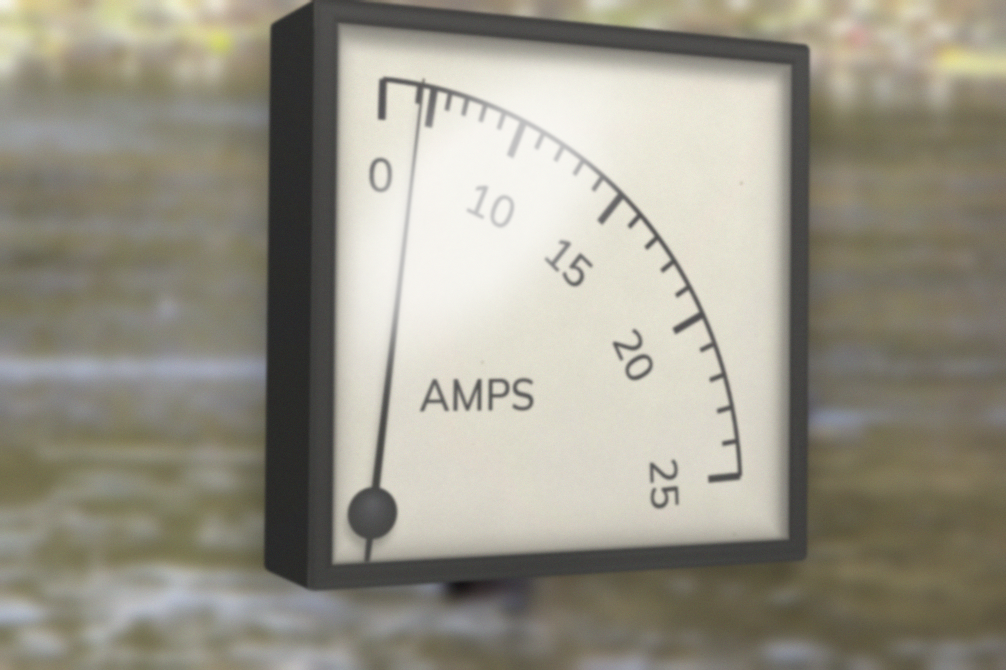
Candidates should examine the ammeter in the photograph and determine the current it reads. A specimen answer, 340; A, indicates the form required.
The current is 4; A
